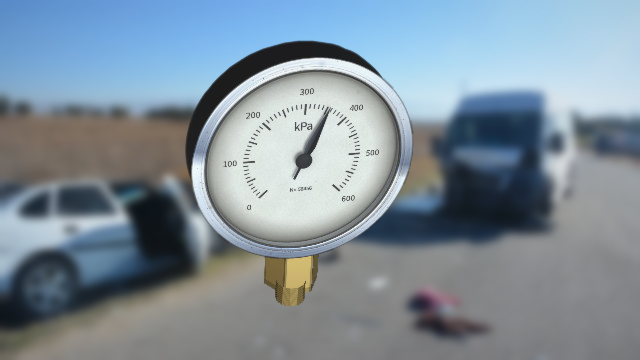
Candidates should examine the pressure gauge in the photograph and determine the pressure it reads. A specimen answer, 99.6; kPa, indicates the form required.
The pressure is 350; kPa
